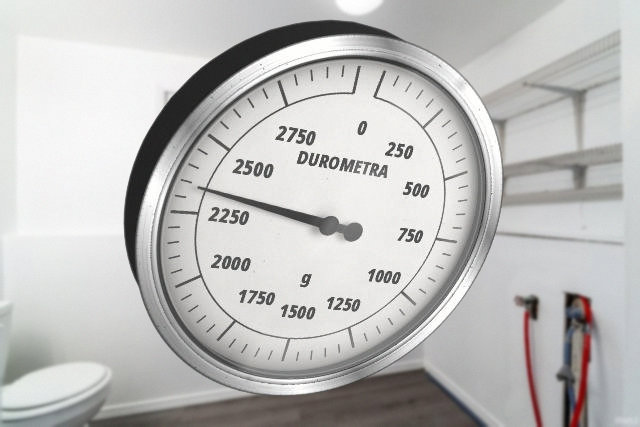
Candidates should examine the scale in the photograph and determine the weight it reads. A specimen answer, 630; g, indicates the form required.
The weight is 2350; g
